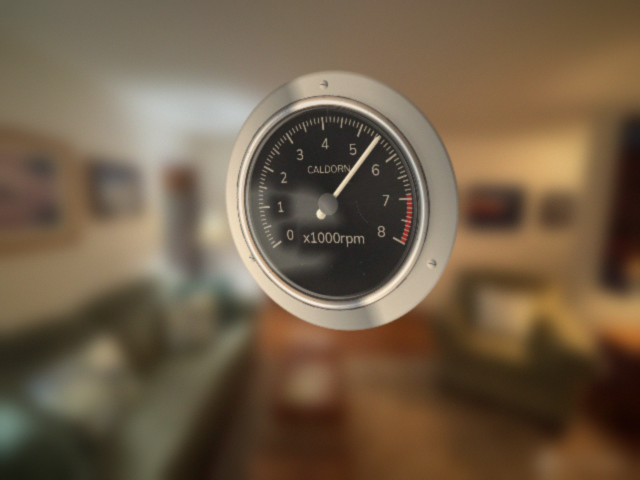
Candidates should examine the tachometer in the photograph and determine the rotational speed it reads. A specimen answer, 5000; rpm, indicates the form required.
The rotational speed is 5500; rpm
